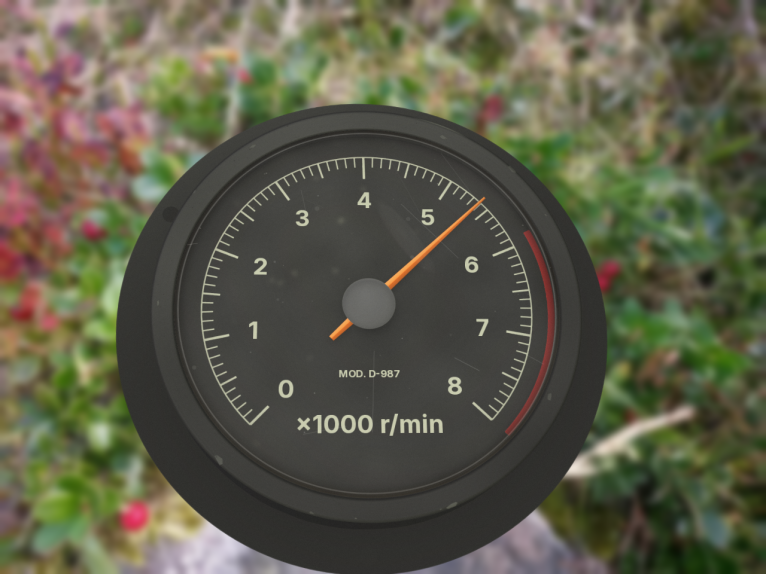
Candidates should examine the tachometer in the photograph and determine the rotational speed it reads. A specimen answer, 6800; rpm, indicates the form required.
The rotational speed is 5400; rpm
